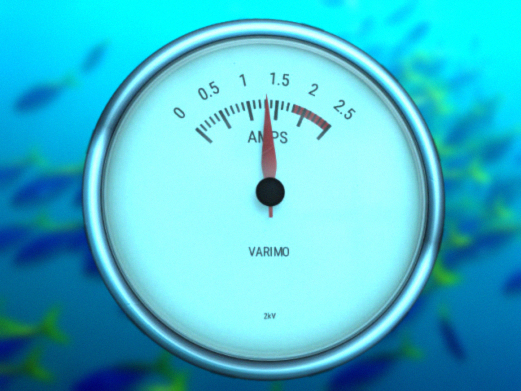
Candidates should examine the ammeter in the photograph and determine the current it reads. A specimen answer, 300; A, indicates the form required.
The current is 1.3; A
